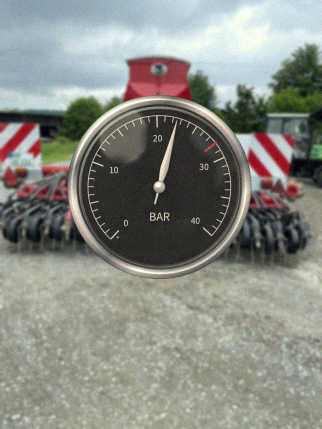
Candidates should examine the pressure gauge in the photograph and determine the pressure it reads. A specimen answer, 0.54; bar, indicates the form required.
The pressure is 22.5; bar
